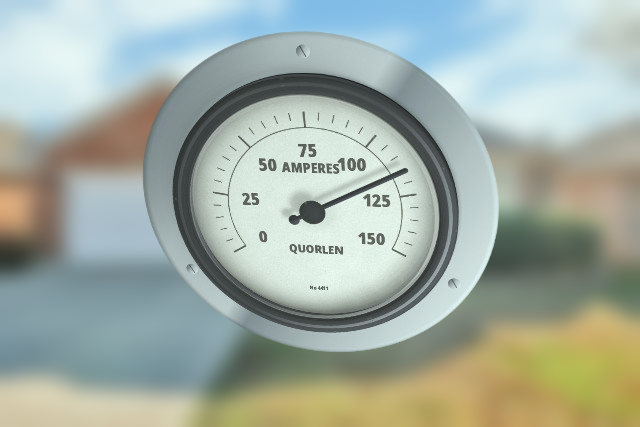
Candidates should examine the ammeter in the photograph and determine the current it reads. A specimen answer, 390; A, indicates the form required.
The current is 115; A
